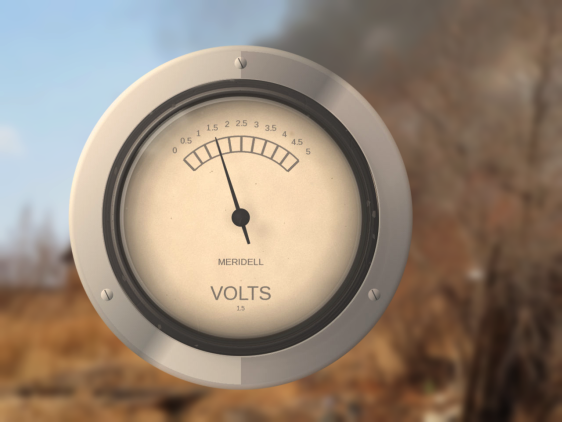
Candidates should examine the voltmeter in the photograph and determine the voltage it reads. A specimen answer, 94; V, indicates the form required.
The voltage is 1.5; V
